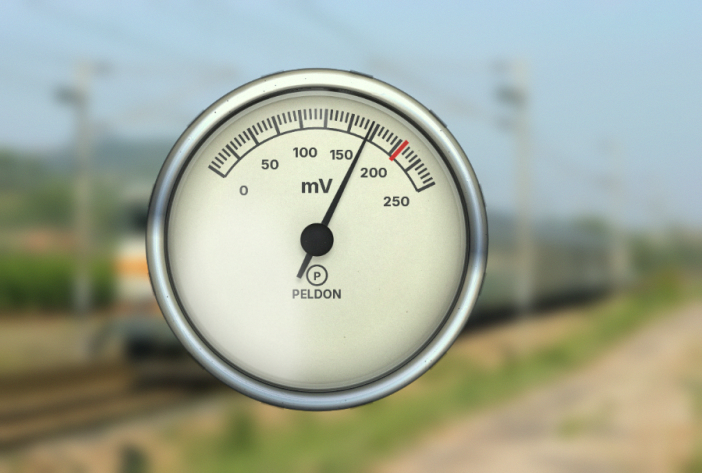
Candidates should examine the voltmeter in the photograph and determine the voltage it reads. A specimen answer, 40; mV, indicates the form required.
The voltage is 170; mV
